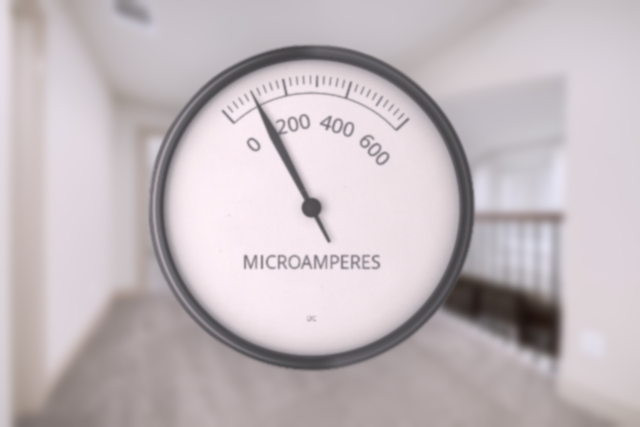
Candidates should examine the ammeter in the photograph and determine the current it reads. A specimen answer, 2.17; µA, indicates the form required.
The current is 100; µA
